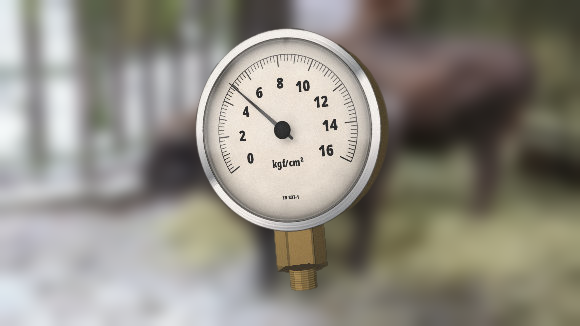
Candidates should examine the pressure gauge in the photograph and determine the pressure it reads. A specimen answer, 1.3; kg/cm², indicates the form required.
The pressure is 5; kg/cm²
